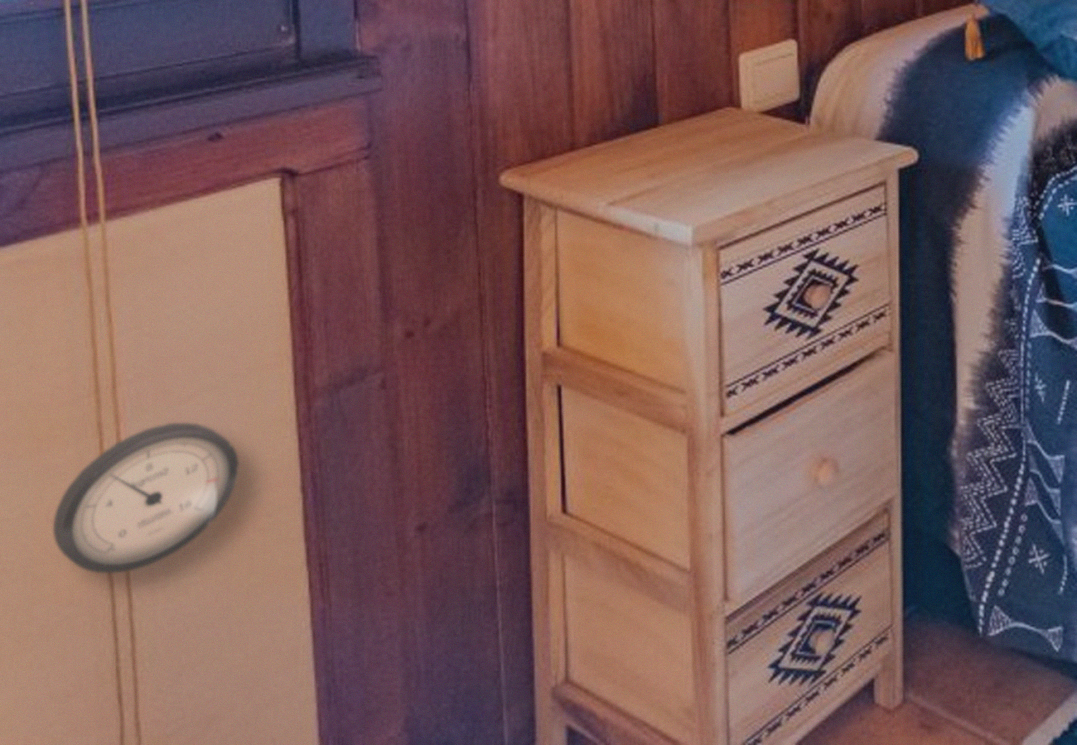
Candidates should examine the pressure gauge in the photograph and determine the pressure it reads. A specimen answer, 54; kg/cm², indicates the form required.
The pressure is 6; kg/cm²
